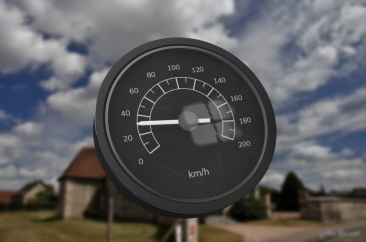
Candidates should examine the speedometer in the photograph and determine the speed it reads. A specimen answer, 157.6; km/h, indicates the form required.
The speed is 30; km/h
